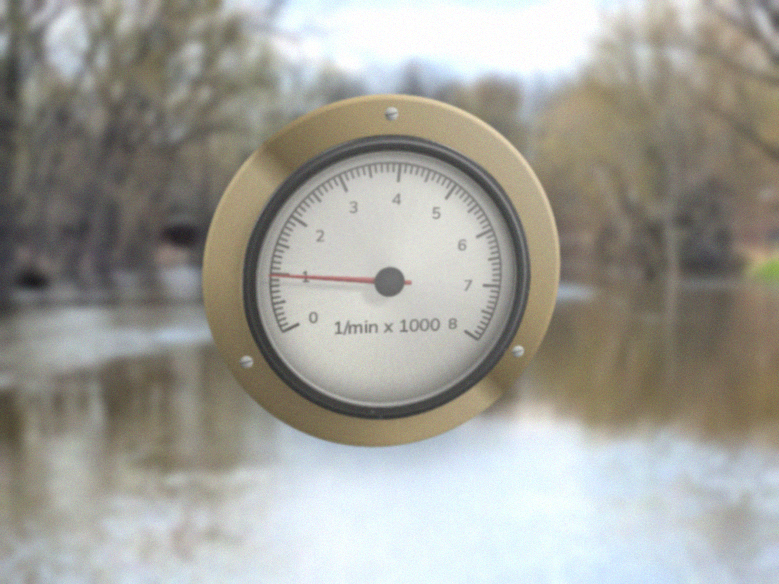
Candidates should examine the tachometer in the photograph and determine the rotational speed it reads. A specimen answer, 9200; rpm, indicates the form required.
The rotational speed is 1000; rpm
